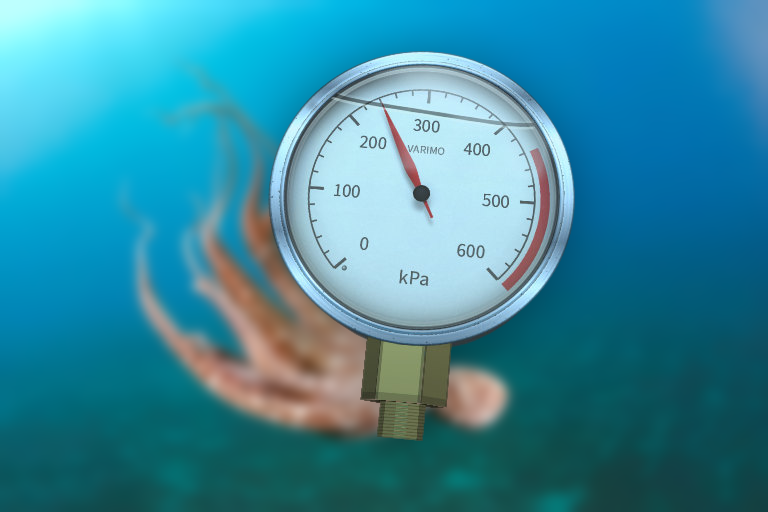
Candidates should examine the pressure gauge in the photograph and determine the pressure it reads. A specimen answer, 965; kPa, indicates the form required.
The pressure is 240; kPa
